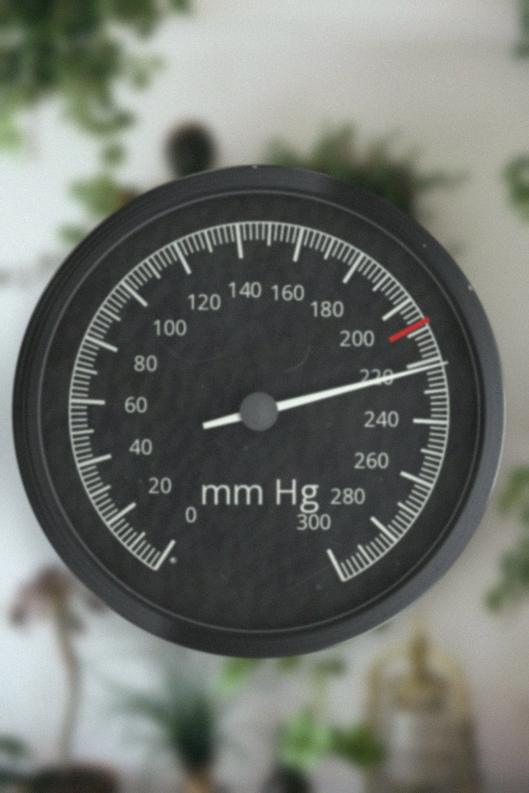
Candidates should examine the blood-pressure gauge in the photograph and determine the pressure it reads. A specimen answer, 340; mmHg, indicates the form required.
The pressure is 222; mmHg
